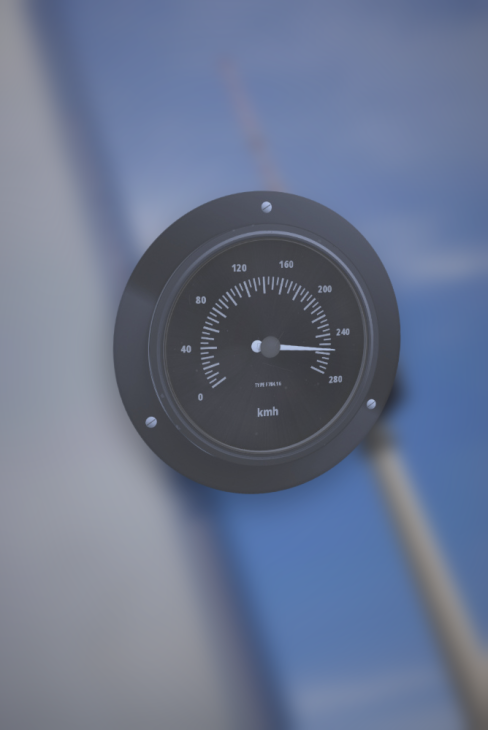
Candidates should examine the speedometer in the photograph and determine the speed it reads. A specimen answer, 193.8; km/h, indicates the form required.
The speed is 255; km/h
